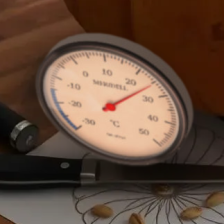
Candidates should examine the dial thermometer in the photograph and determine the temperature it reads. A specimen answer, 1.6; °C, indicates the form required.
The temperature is 25; °C
